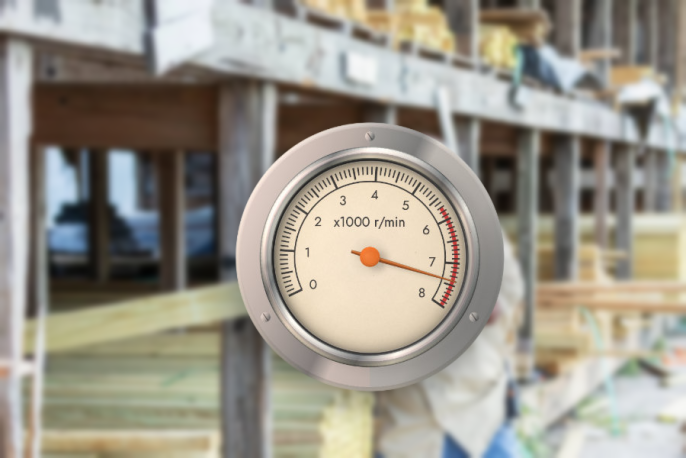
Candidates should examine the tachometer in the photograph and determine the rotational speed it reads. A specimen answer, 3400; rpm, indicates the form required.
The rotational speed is 7400; rpm
